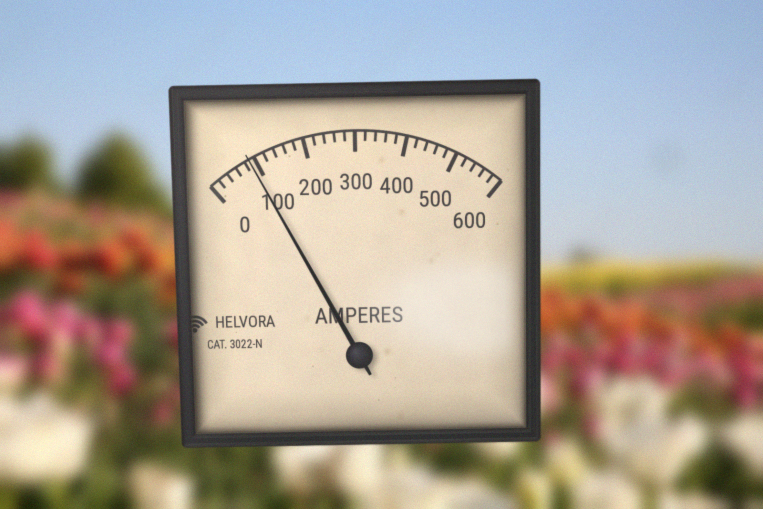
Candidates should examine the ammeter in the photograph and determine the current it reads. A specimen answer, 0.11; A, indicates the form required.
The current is 90; A
